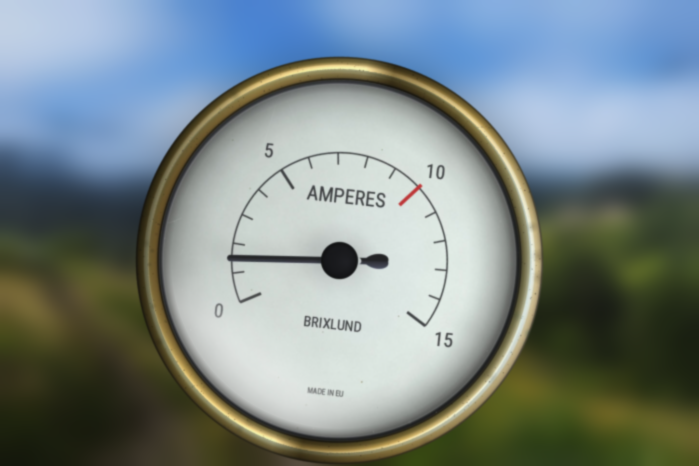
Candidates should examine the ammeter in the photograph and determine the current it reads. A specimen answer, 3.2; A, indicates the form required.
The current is 1.5; A
